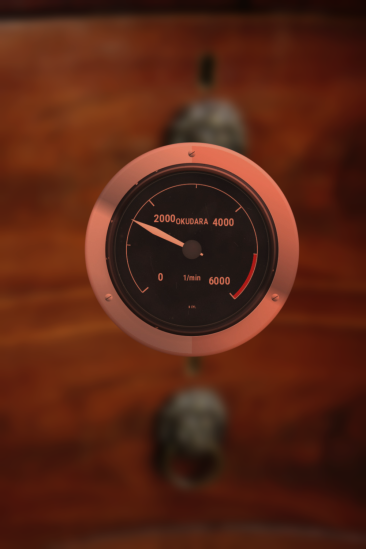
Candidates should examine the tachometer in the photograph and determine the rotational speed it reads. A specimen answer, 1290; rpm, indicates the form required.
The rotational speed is 1500; rpm
